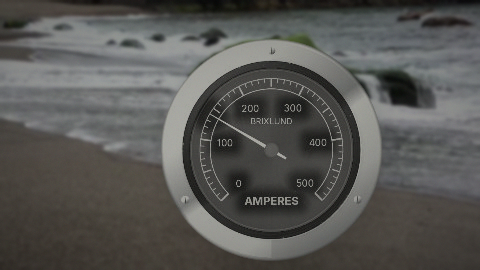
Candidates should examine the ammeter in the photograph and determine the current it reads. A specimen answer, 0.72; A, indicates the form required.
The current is 140; A
